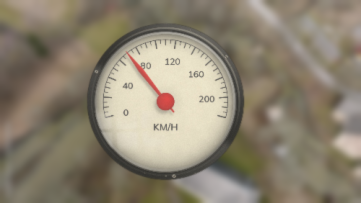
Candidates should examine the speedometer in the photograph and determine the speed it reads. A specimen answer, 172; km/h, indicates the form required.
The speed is 70; km/h
